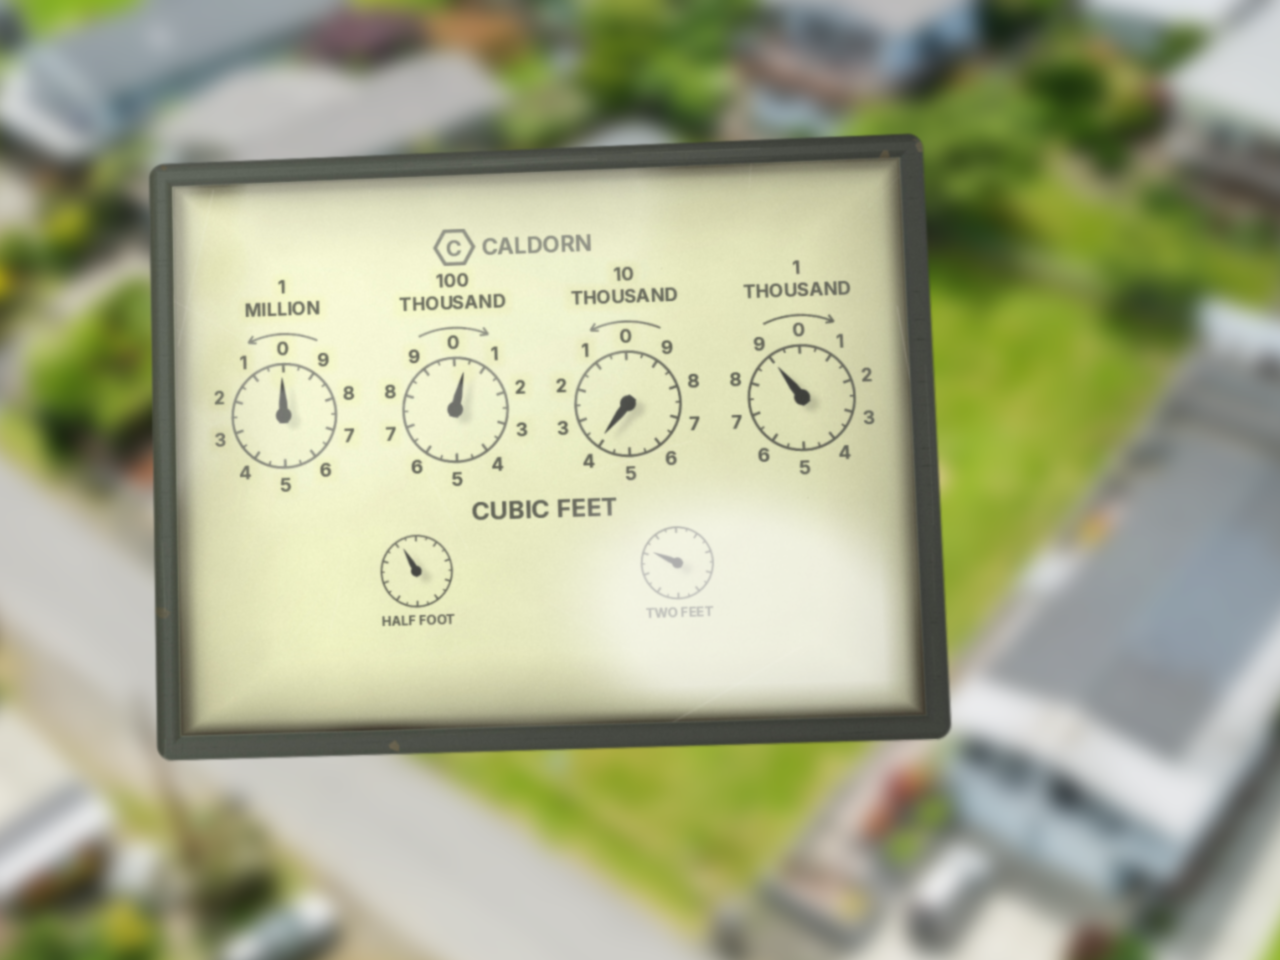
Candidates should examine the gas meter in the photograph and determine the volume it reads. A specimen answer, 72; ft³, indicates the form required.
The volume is 3900; ft³
